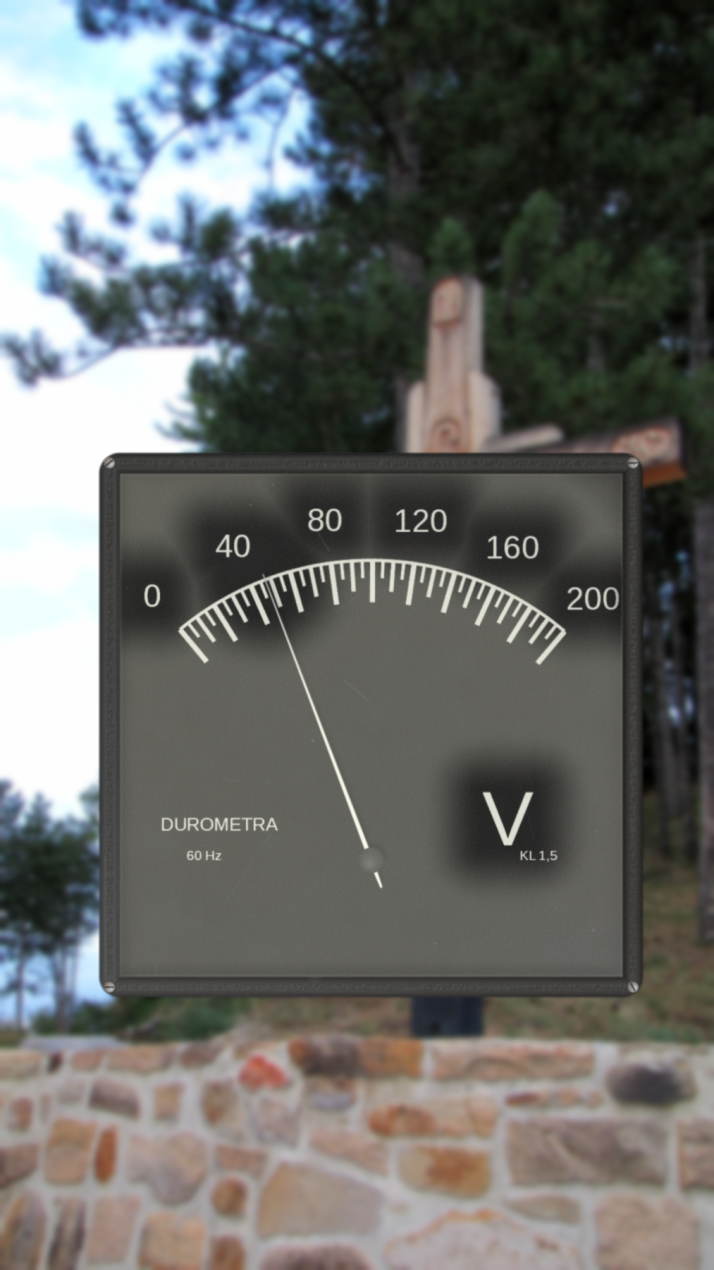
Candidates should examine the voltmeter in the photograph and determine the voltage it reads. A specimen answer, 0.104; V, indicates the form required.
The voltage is 47.5; V
